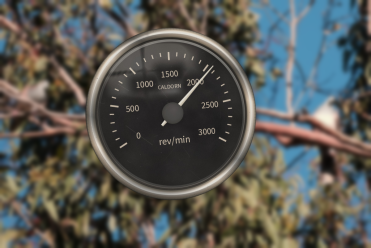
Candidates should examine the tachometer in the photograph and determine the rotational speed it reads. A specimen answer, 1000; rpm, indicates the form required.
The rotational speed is 2050; rpm
